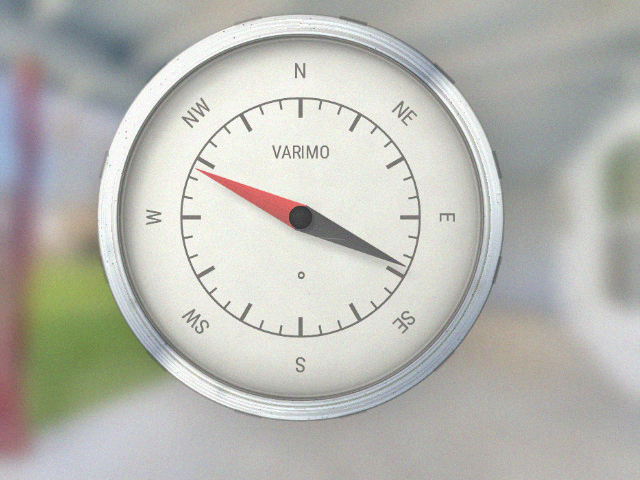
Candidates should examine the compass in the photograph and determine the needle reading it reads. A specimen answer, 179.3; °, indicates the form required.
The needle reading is 295; °
